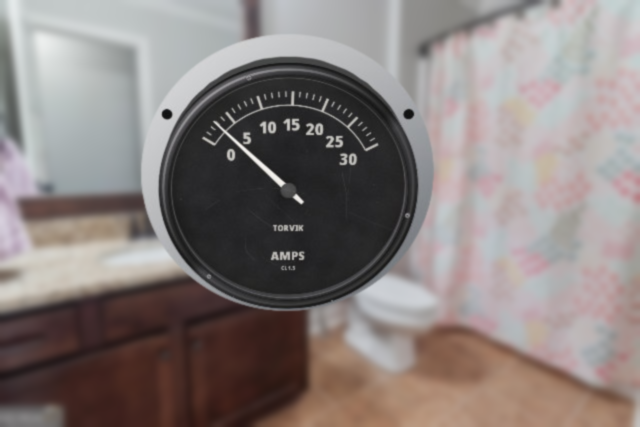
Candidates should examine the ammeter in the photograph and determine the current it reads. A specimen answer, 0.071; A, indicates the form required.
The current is 3; A
